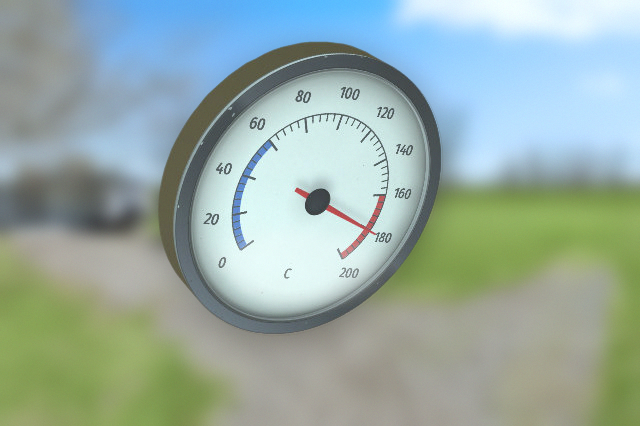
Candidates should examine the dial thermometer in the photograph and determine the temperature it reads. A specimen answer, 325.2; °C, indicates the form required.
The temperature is 180; °C
